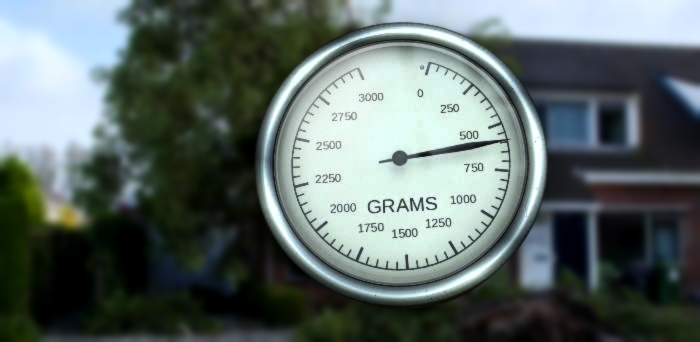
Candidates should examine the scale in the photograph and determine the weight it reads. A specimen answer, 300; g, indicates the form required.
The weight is 600; g
